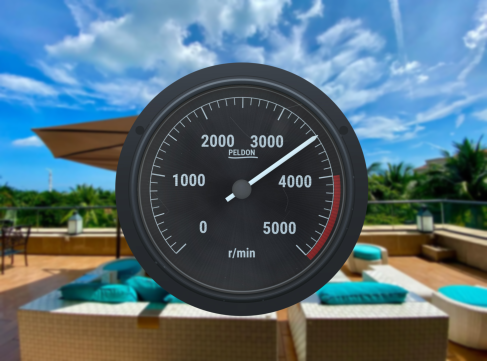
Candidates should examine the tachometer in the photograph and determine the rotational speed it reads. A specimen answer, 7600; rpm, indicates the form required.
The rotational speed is 3500; rpm
